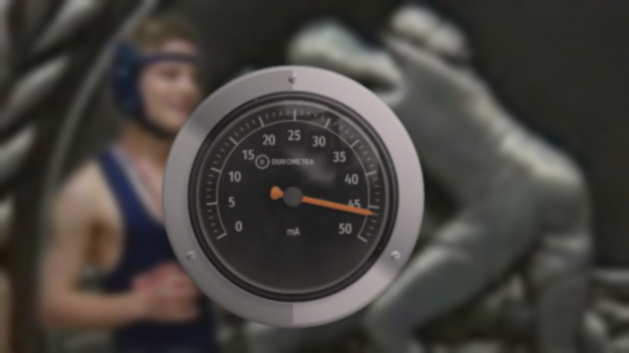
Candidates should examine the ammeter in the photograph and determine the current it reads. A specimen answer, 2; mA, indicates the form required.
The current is 46; mA
